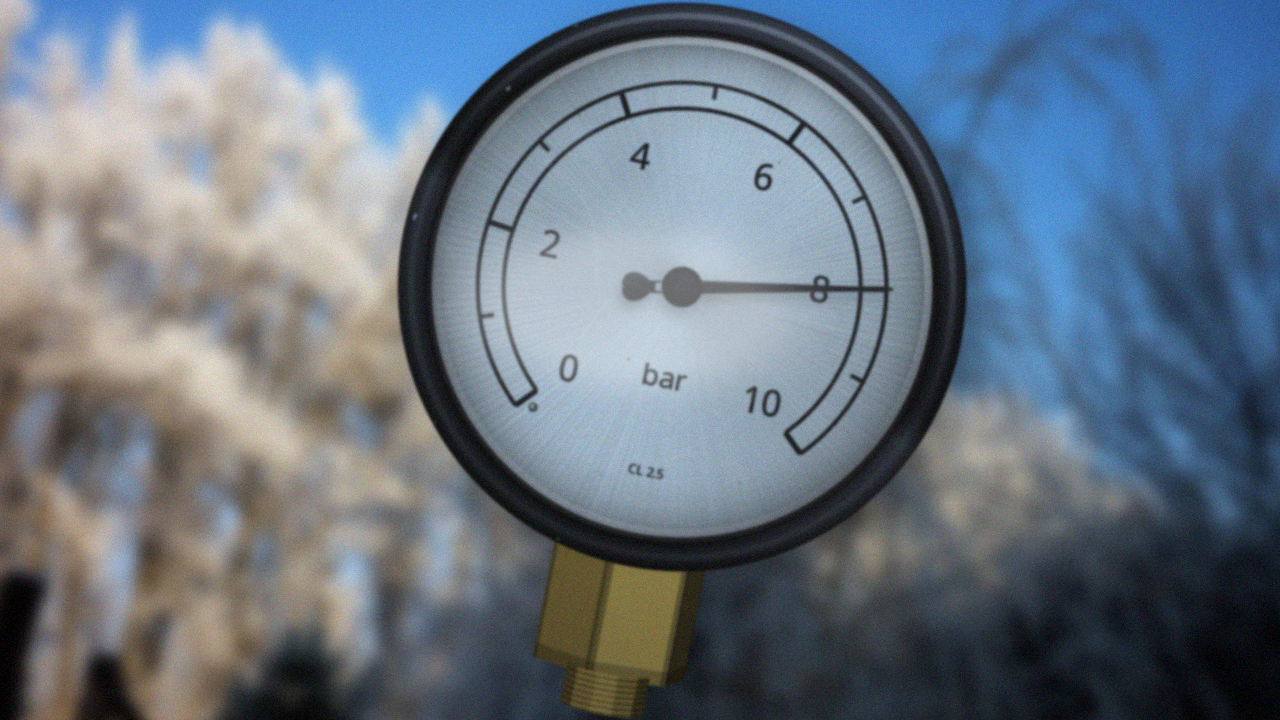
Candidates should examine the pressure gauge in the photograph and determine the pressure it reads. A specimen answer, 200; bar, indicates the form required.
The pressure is 8; bar
